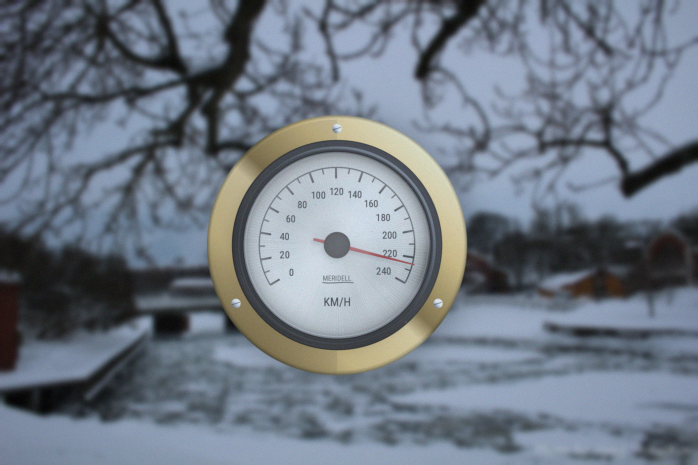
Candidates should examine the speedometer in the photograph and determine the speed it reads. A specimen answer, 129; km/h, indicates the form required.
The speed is 225; km/h
